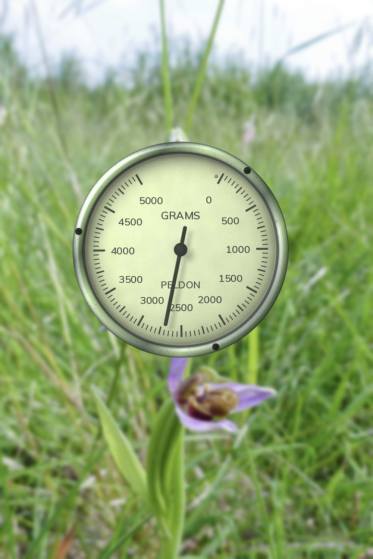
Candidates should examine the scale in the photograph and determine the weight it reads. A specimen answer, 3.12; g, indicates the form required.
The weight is 2700; g
